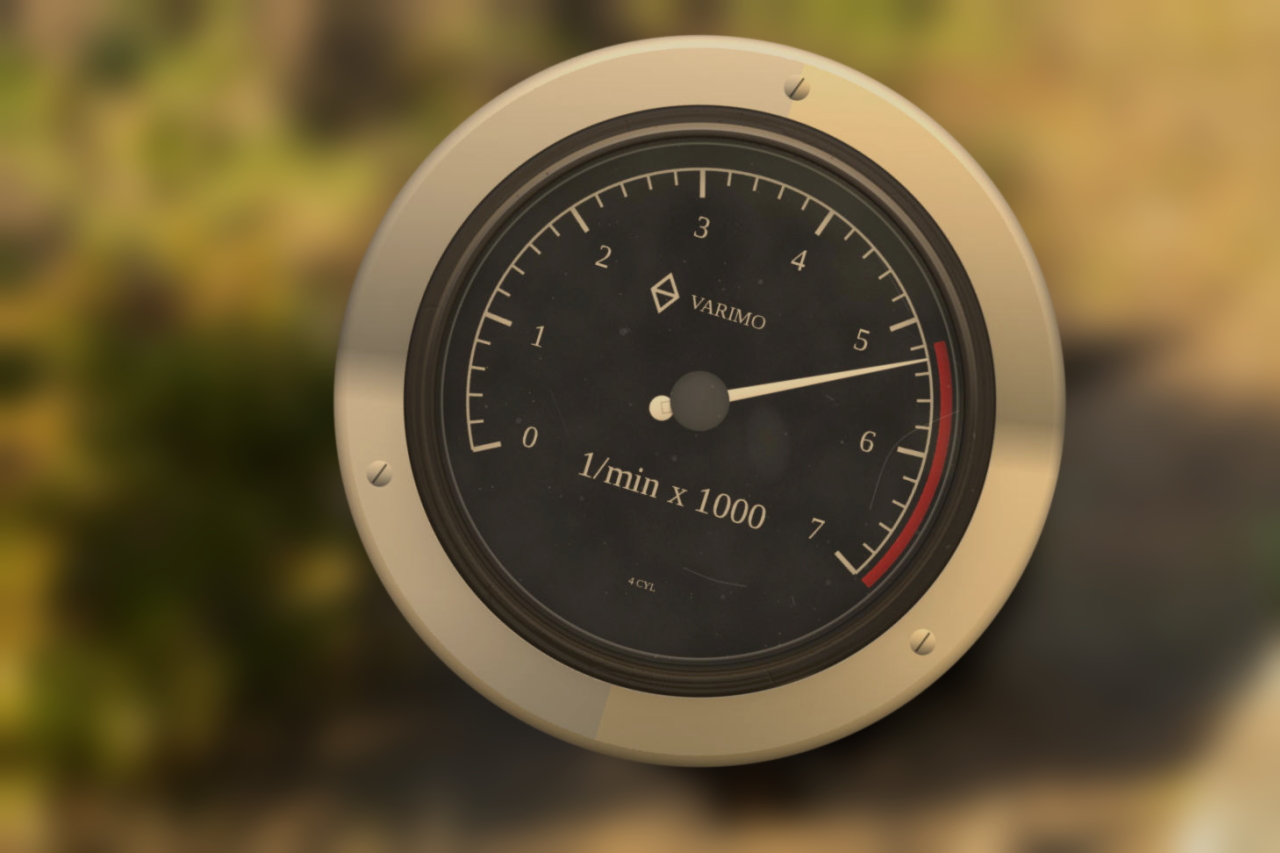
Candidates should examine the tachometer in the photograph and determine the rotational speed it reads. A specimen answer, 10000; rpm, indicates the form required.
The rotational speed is 5300; rpm
